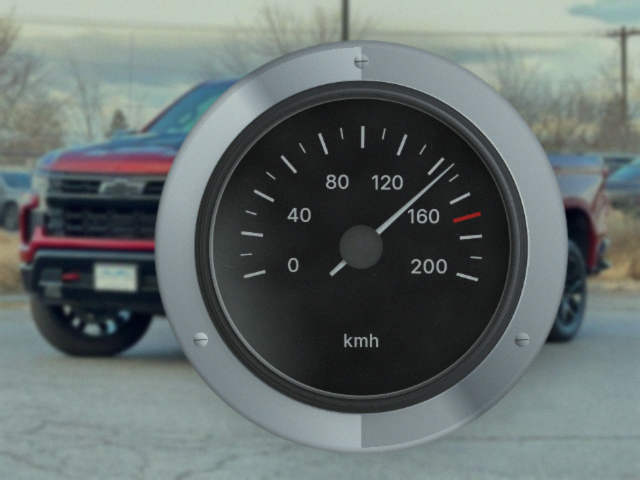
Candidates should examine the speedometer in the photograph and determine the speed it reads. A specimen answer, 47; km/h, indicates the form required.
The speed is 145; km/h
